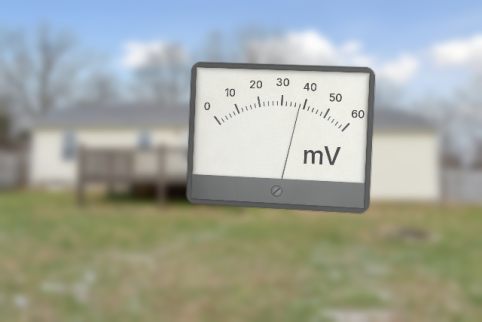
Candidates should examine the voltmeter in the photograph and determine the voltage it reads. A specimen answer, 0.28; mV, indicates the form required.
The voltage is 38; mV
